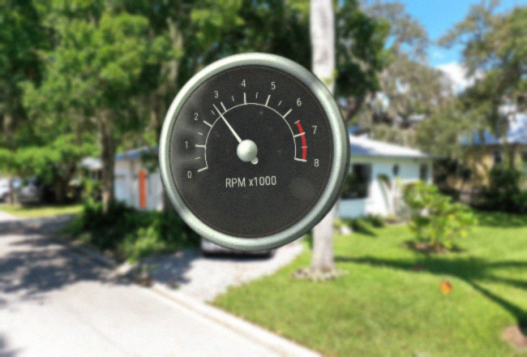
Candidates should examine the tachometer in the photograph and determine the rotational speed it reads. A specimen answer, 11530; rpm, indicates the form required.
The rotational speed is 2750; rpm
